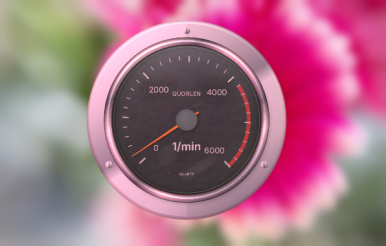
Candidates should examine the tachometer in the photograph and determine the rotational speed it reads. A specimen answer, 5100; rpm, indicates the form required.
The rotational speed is 200; rpm
